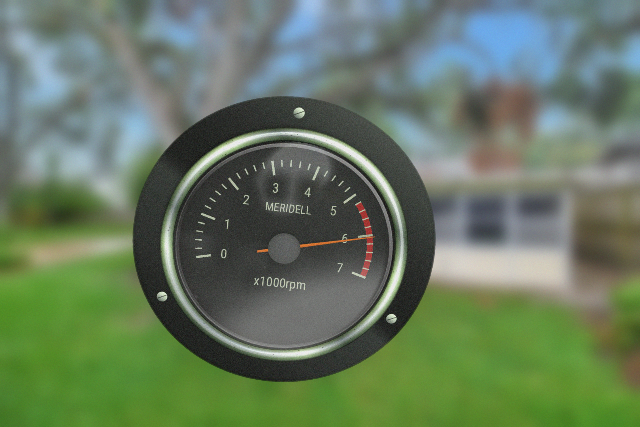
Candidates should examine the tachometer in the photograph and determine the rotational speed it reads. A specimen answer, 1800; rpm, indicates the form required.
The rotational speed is 6000; rpm
